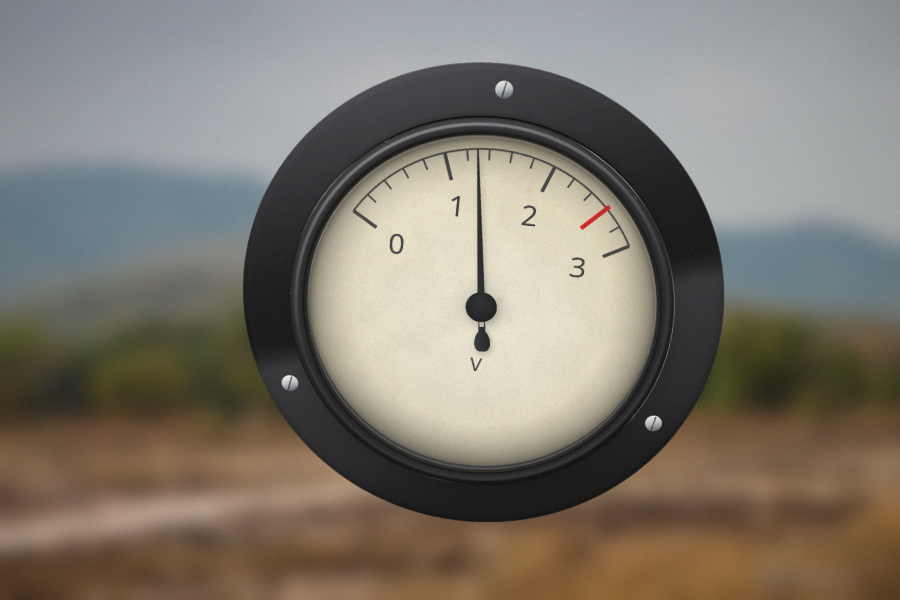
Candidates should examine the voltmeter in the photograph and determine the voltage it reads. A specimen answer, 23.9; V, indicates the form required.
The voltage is 1.3; V
